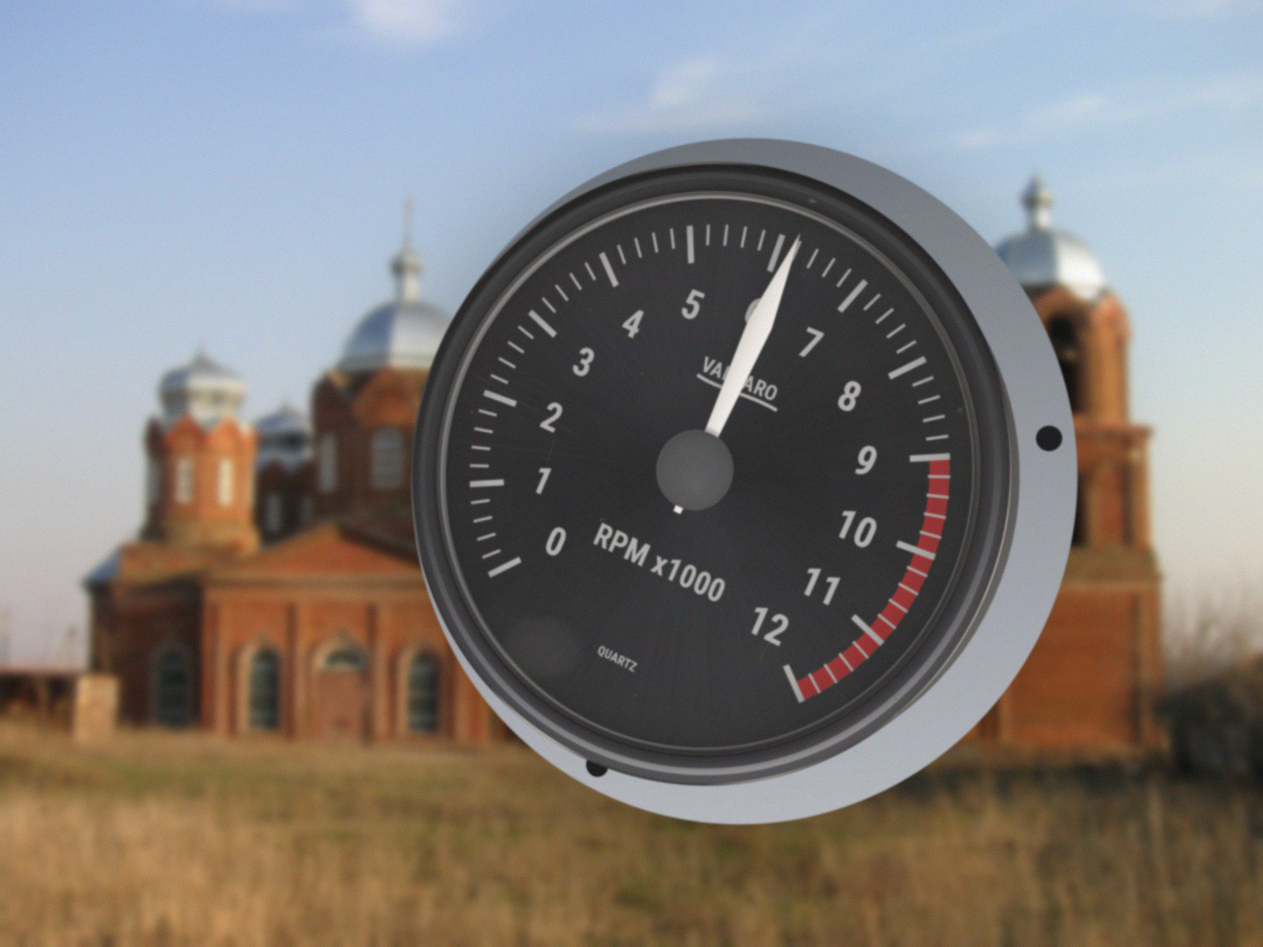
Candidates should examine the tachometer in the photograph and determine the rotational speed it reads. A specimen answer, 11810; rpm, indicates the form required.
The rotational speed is 6200; rpm
